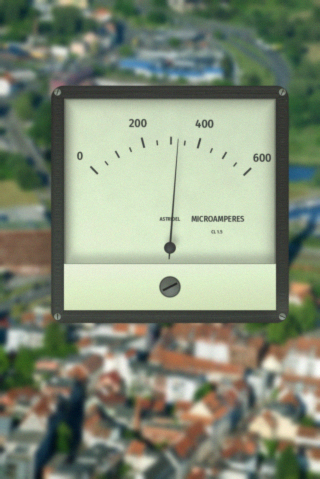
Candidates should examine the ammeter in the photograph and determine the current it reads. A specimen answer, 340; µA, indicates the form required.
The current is 325; µA
